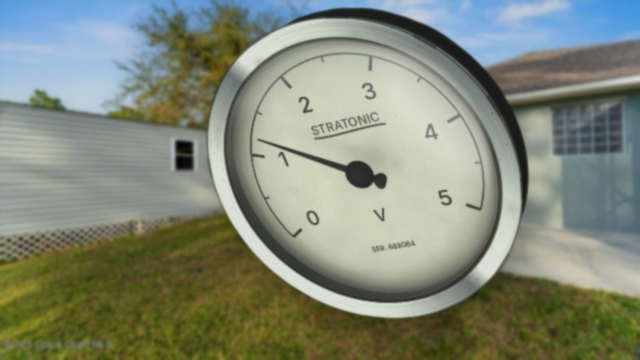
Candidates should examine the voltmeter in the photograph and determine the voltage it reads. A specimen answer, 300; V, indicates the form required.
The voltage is 1.25; V
